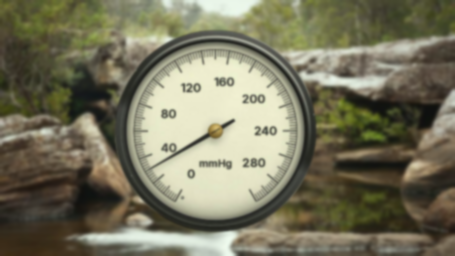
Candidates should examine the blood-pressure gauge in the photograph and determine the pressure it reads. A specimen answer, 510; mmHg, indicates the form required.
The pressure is 30; mmHg
